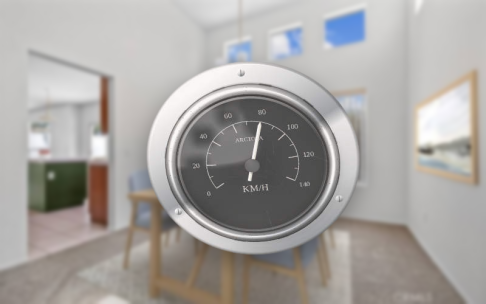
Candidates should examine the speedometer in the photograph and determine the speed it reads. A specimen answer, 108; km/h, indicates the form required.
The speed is 80; km/h
